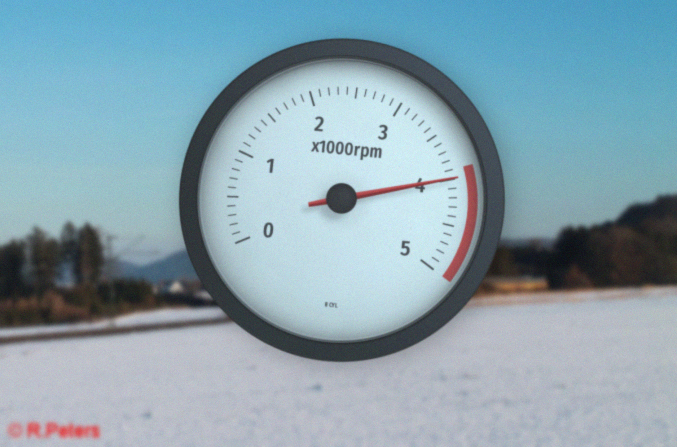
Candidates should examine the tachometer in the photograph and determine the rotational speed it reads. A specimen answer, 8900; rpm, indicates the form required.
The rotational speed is 4000; rpm
